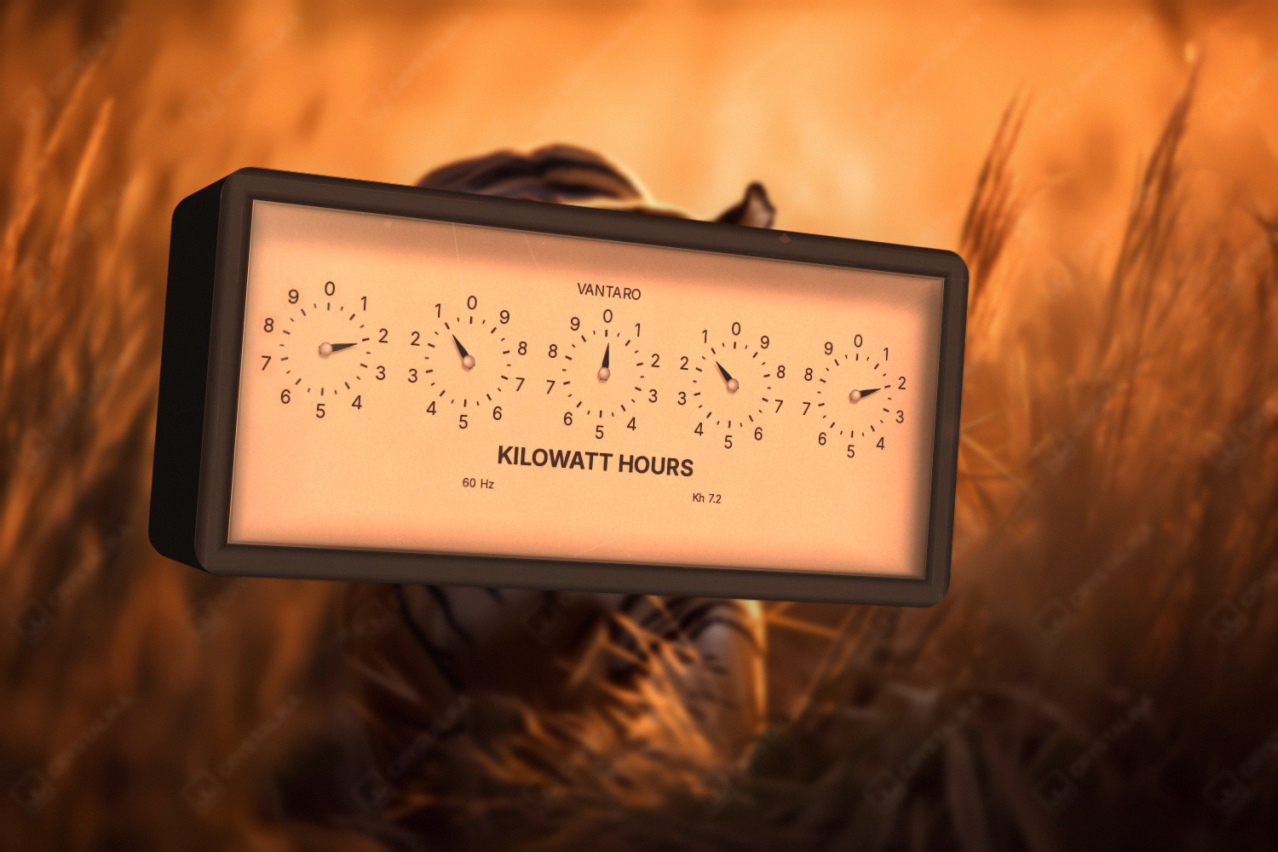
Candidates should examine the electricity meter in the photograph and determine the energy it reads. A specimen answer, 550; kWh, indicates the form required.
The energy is 21012; kWh
